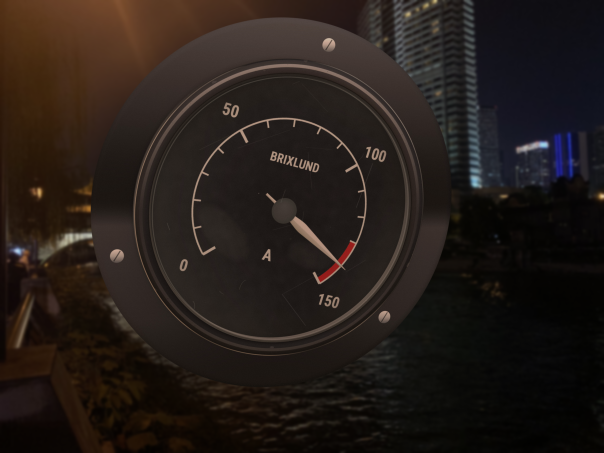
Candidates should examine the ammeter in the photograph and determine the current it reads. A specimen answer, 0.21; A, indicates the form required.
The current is 140; A
